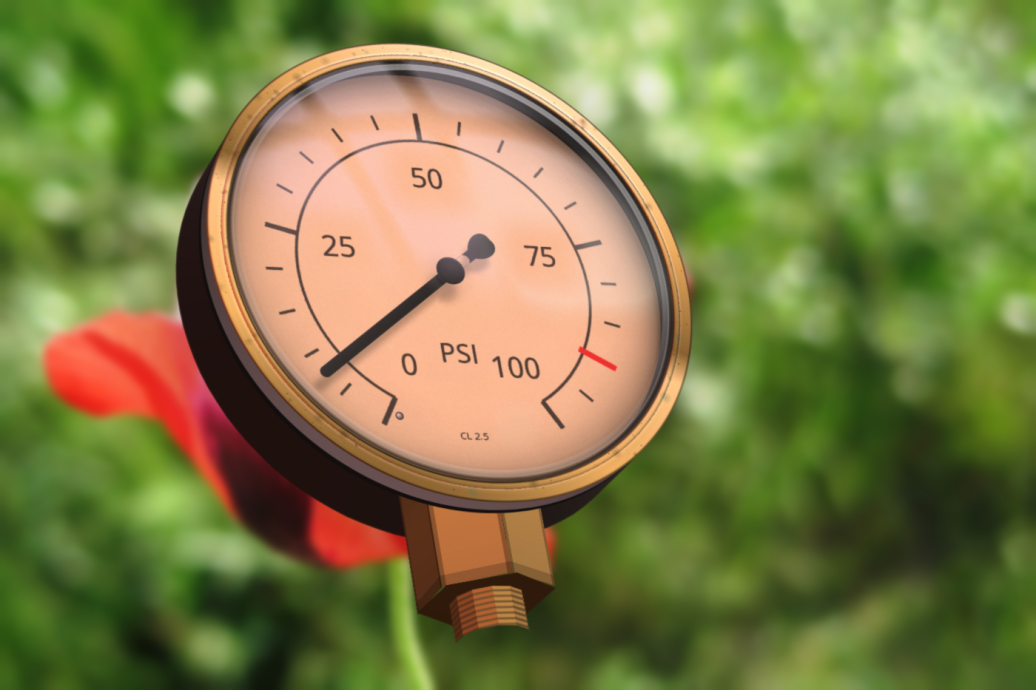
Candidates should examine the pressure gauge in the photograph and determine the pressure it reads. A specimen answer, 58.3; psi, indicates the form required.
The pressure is 7.5; psi
